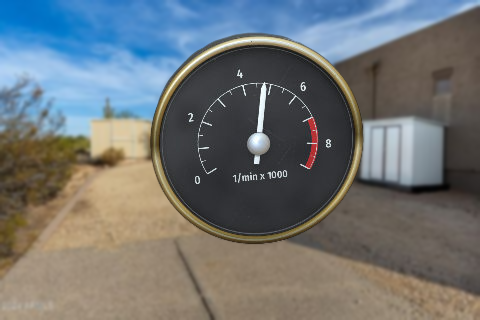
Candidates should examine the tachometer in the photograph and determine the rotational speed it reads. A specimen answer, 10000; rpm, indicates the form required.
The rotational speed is 4750; rpm
